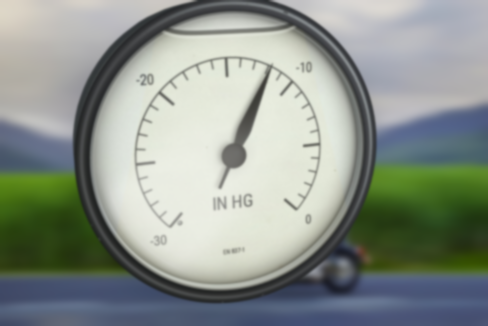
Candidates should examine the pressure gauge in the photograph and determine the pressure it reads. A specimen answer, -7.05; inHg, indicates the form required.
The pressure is -12; inHg
